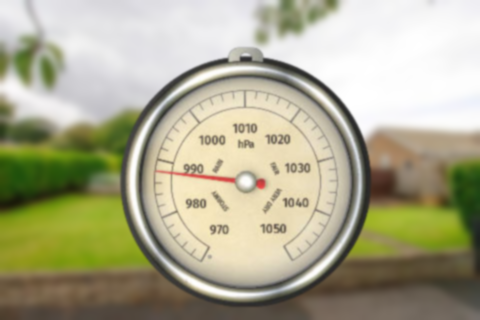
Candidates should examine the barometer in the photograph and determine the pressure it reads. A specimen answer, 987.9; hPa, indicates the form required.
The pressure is 988; hPa
